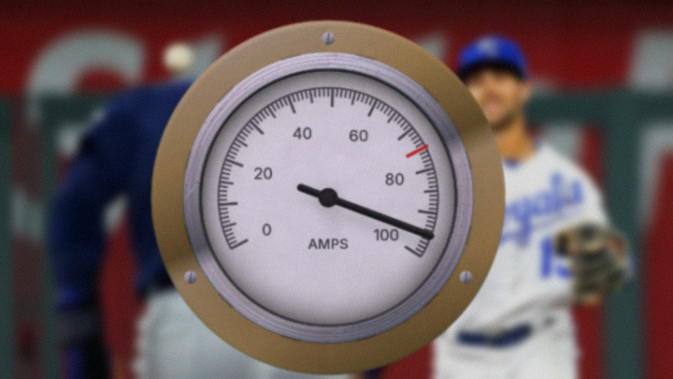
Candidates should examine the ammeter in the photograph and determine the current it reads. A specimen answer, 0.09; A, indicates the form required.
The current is 95; A
